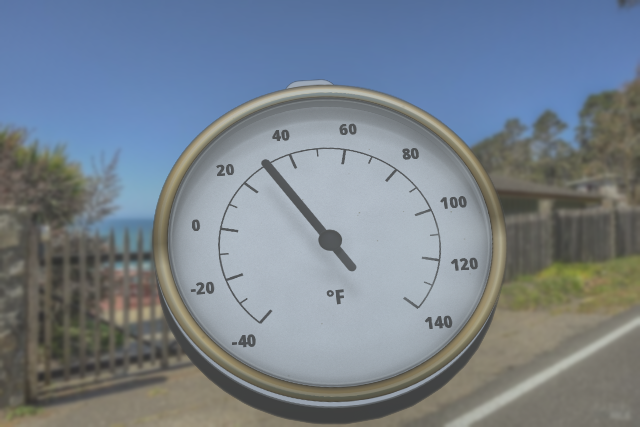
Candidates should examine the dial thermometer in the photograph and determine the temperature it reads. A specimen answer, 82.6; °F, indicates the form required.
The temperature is 30; °F
